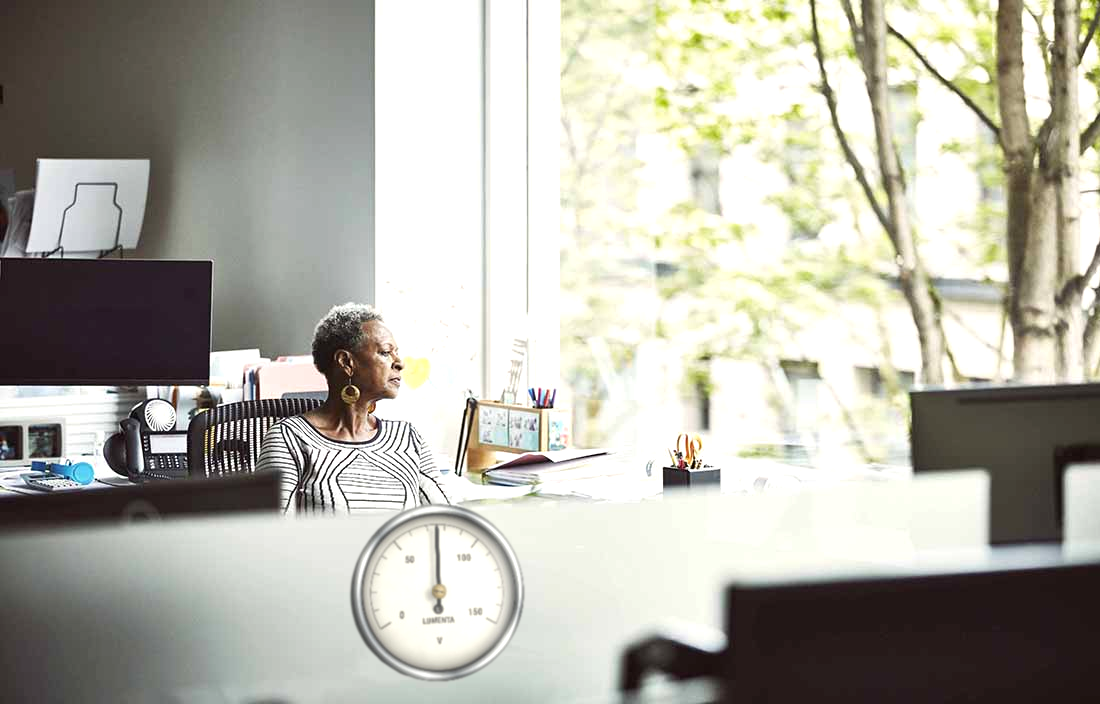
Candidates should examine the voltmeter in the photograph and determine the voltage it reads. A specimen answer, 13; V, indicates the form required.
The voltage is 75; V
